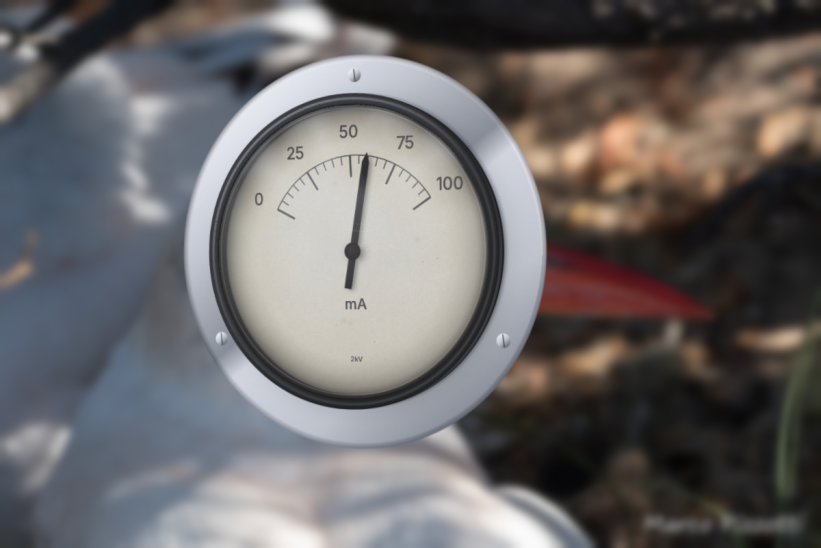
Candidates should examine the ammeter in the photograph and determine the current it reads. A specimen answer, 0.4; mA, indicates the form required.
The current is 60; mA
